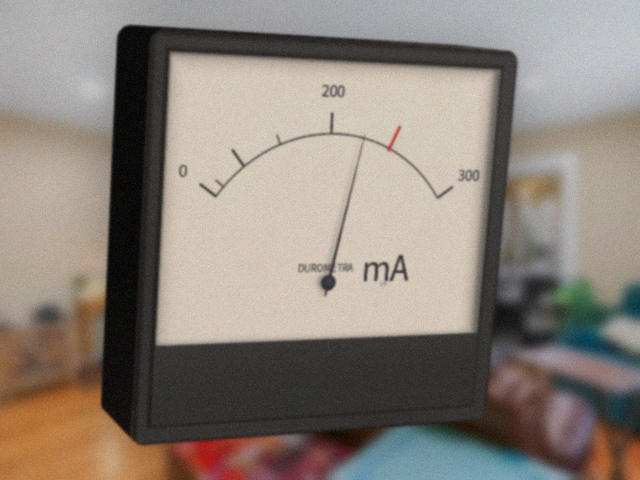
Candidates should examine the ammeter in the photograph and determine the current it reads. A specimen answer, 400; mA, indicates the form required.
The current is 225; mA
